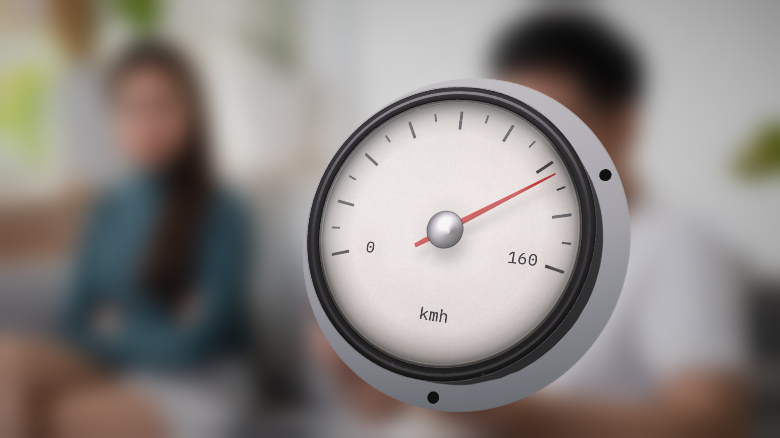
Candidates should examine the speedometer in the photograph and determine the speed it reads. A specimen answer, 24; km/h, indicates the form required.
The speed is 125; km/h
